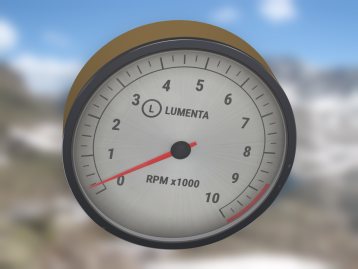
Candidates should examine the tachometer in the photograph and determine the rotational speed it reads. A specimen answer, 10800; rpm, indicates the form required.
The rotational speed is 250; rpm
